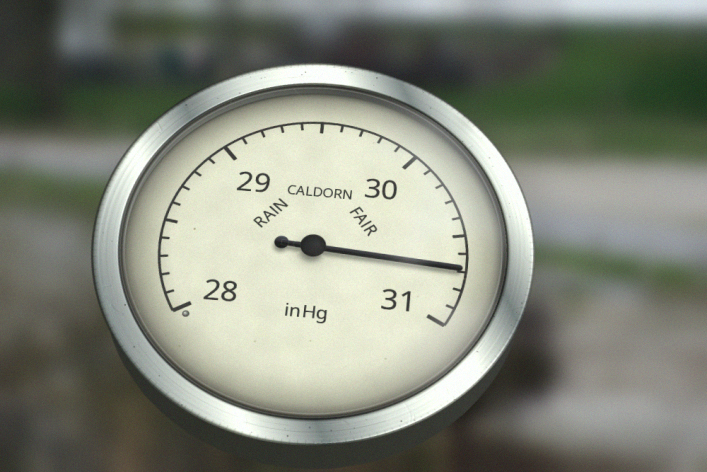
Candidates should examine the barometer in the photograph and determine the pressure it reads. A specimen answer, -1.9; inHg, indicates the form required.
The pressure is 30.7; inHg
